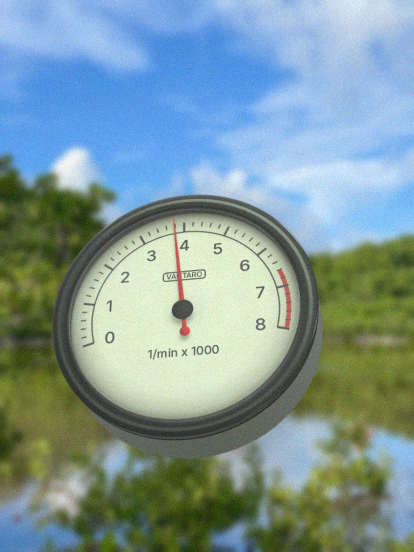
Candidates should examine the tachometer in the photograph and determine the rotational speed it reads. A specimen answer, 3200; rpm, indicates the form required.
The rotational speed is 3800; rpm
